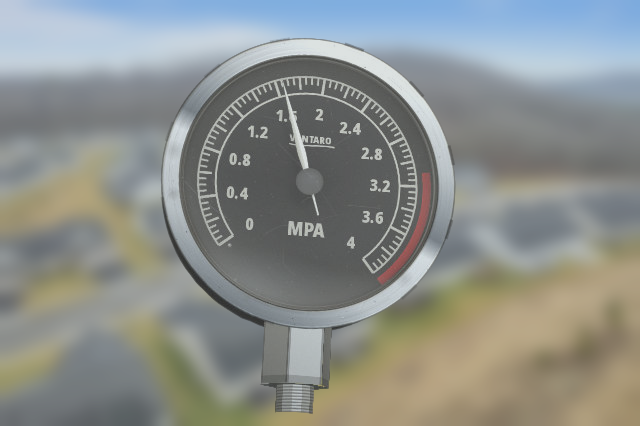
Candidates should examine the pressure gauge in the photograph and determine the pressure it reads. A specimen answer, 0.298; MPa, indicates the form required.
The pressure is 1.65; MPa
